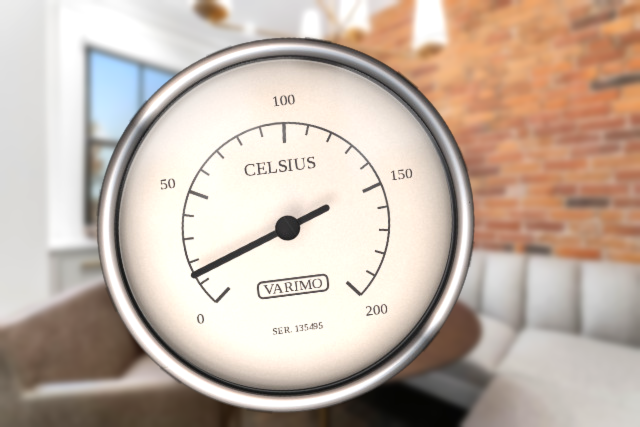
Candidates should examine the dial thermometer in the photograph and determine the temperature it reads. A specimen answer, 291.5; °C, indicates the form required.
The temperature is 15; °C
